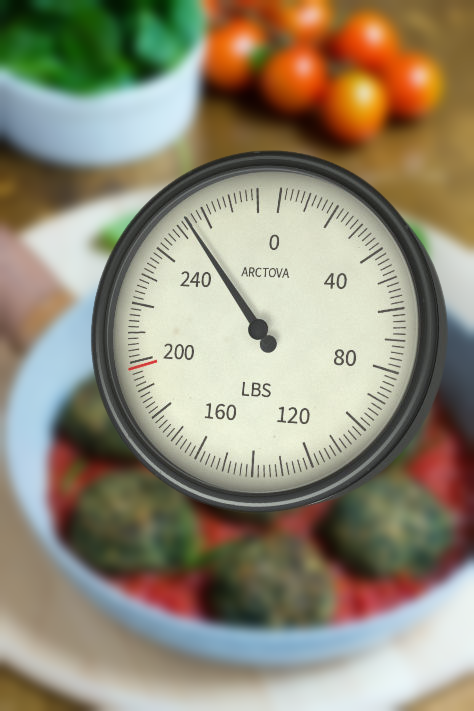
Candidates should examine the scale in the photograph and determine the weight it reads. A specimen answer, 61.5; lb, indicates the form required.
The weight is 254; lb
